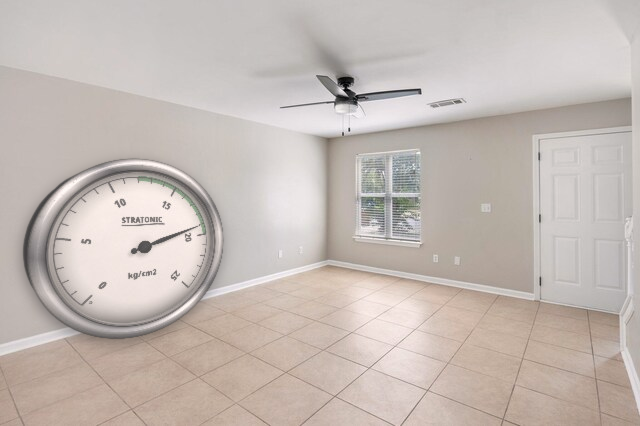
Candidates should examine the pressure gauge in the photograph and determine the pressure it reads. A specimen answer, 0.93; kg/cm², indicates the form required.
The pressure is 19; kg/cm²
